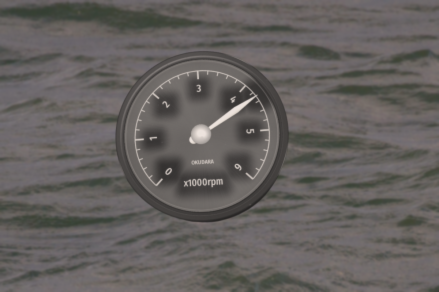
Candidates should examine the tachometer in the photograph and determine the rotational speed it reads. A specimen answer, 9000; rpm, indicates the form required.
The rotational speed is 4300; rpm
